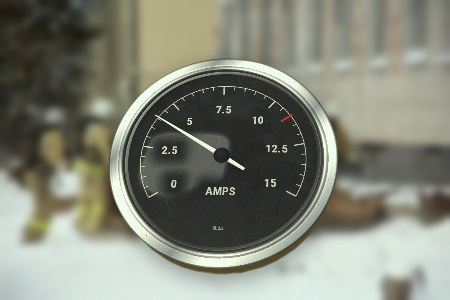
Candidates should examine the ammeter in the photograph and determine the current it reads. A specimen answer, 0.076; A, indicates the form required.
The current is 4; A
